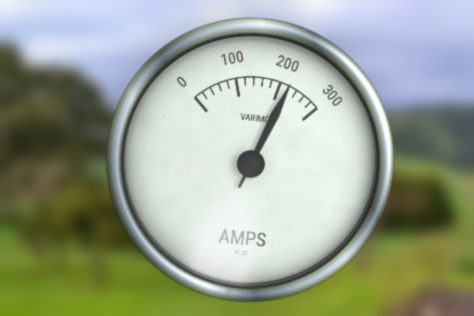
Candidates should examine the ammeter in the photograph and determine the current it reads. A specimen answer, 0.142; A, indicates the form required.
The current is 220; A
